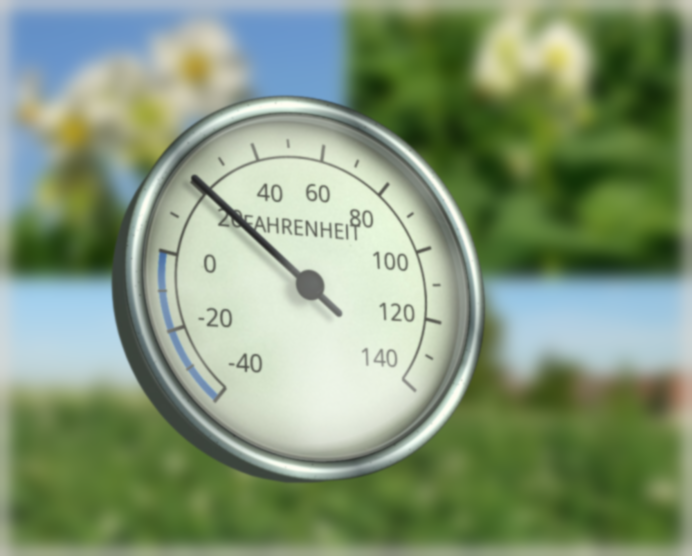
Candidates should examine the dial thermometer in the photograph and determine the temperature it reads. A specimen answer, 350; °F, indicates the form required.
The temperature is 20; °F
